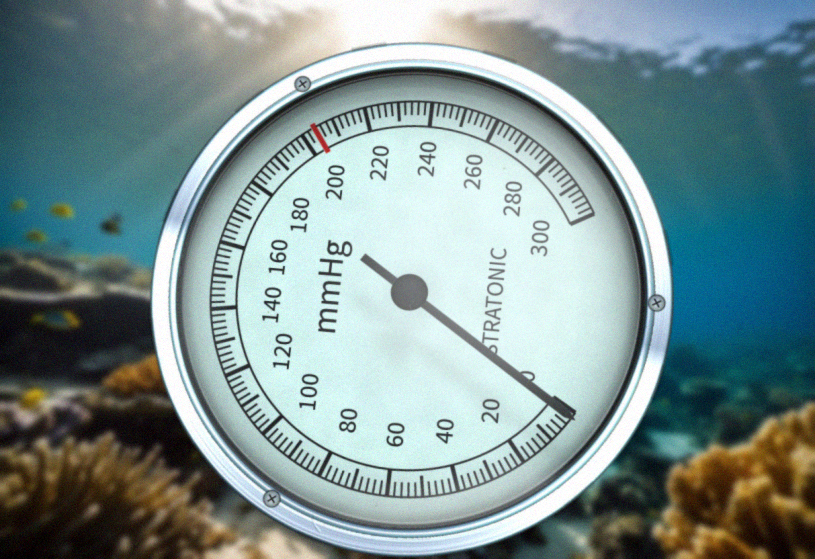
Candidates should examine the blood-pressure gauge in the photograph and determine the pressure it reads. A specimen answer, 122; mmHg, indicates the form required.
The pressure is 2; mmHg
